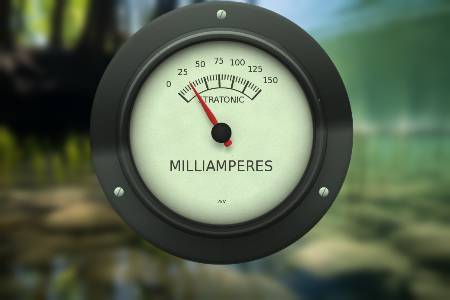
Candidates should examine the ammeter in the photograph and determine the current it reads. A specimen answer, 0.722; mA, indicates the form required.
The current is 25; mA
